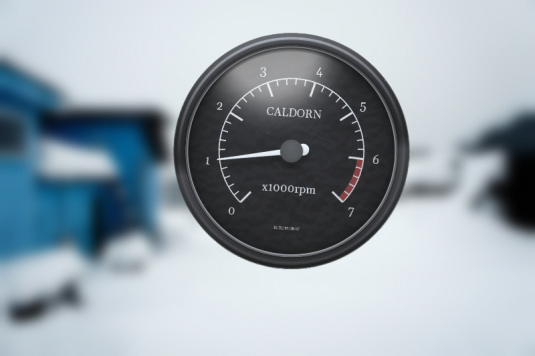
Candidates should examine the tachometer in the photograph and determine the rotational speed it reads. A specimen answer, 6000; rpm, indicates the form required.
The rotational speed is 1000; rpm
